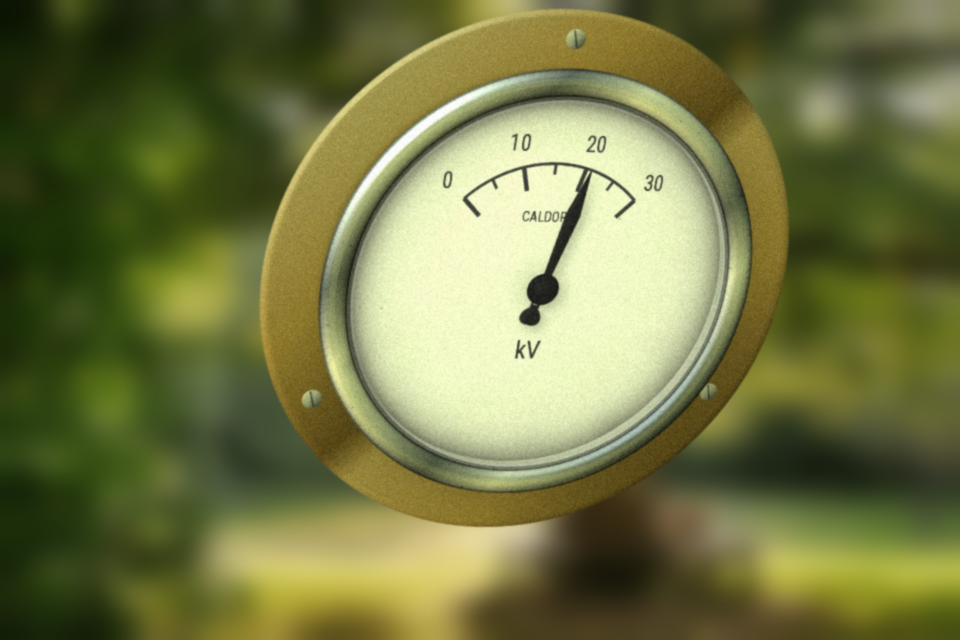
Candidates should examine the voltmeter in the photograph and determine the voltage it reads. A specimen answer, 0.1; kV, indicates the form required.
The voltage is 20; kV
